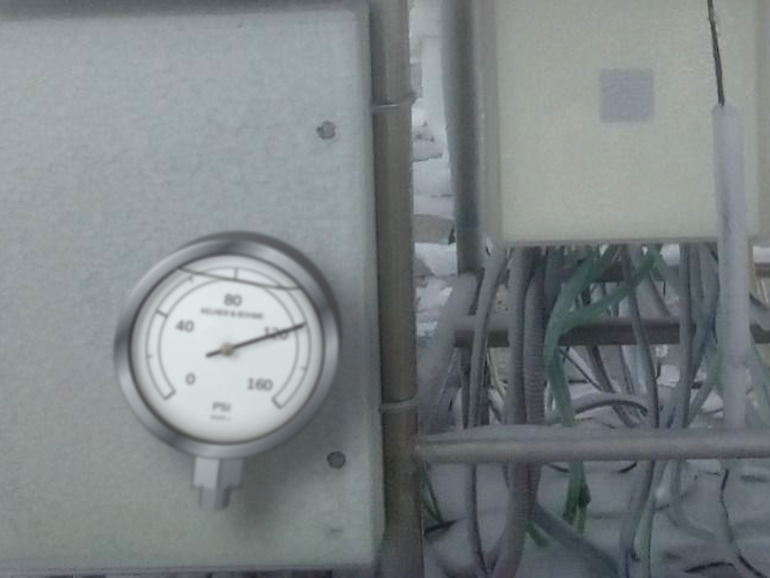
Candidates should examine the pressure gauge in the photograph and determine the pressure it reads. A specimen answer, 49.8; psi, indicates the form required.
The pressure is 120; psi
